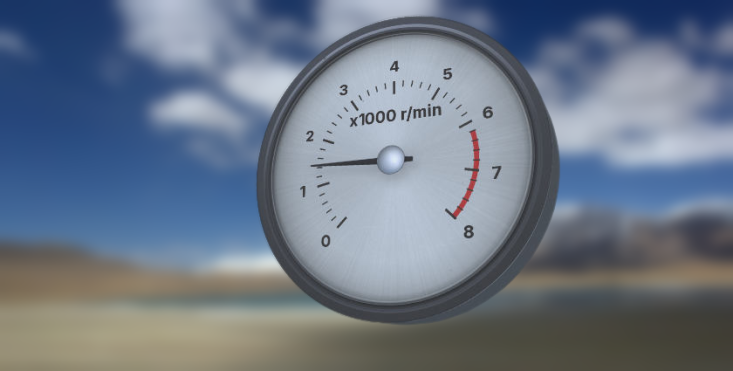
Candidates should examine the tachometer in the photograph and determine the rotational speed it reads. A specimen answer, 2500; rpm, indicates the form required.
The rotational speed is 1400; rpm
